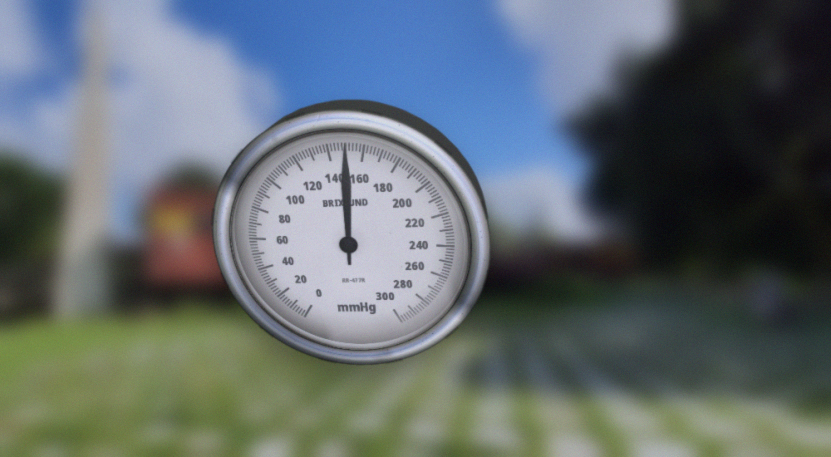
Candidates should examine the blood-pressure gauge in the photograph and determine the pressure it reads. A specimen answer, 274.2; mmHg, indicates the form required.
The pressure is 150; mmHg
